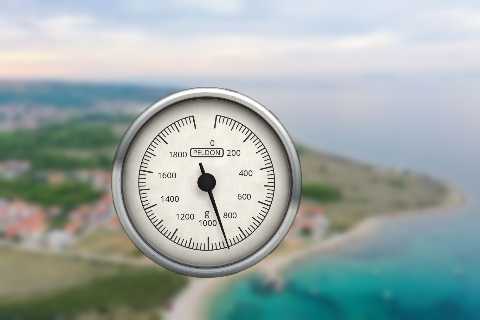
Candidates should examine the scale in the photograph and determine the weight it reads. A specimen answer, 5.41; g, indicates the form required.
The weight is 900; g
